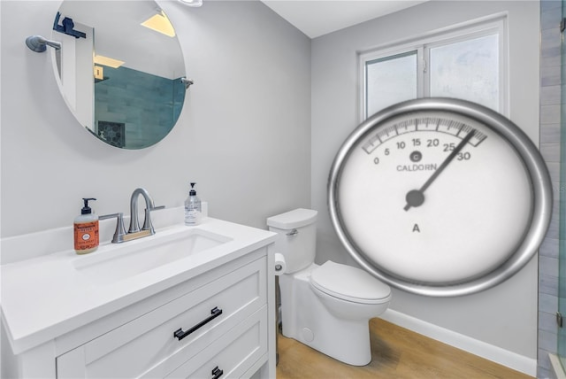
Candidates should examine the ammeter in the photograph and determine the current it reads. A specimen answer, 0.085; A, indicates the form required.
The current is 27.5; A
